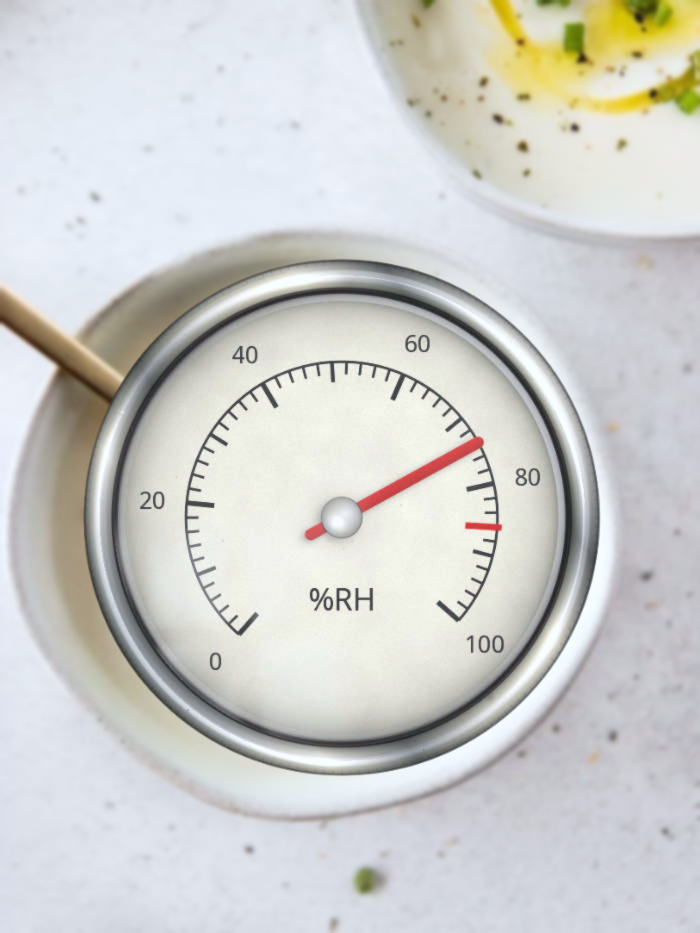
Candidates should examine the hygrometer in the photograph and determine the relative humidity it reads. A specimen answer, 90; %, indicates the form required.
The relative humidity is 74; %
